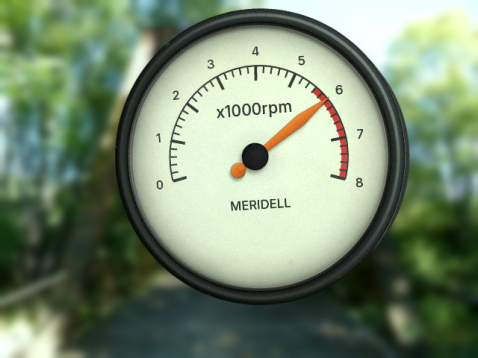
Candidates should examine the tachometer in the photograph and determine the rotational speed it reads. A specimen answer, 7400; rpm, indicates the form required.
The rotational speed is 6000; rpm
